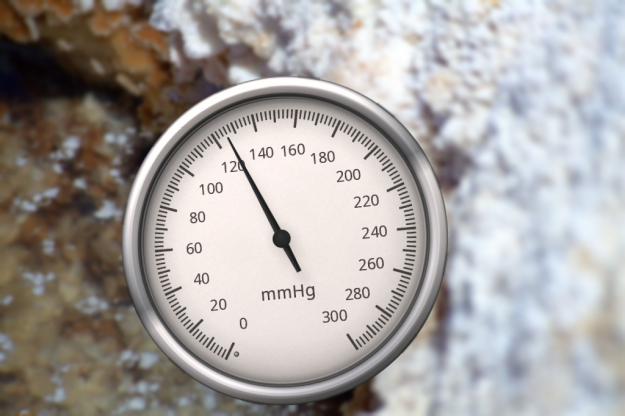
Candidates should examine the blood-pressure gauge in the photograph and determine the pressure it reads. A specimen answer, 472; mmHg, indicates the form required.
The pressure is 126; mmHg
